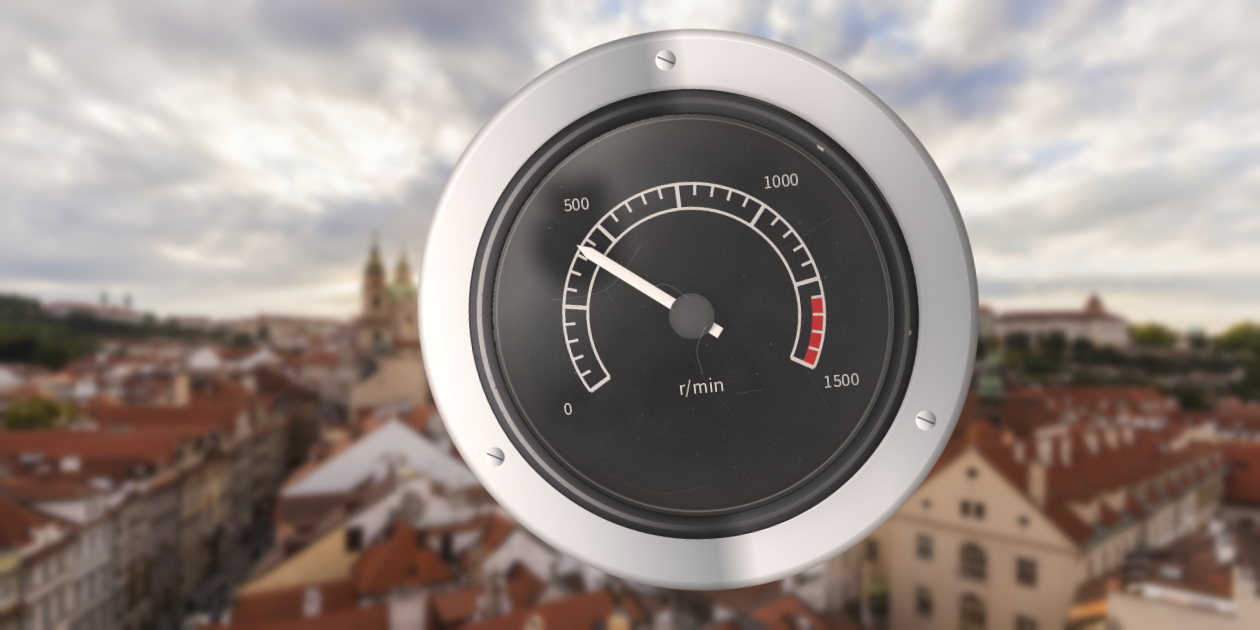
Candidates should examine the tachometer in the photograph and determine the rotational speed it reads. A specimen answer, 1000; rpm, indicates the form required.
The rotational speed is 425; rpm
